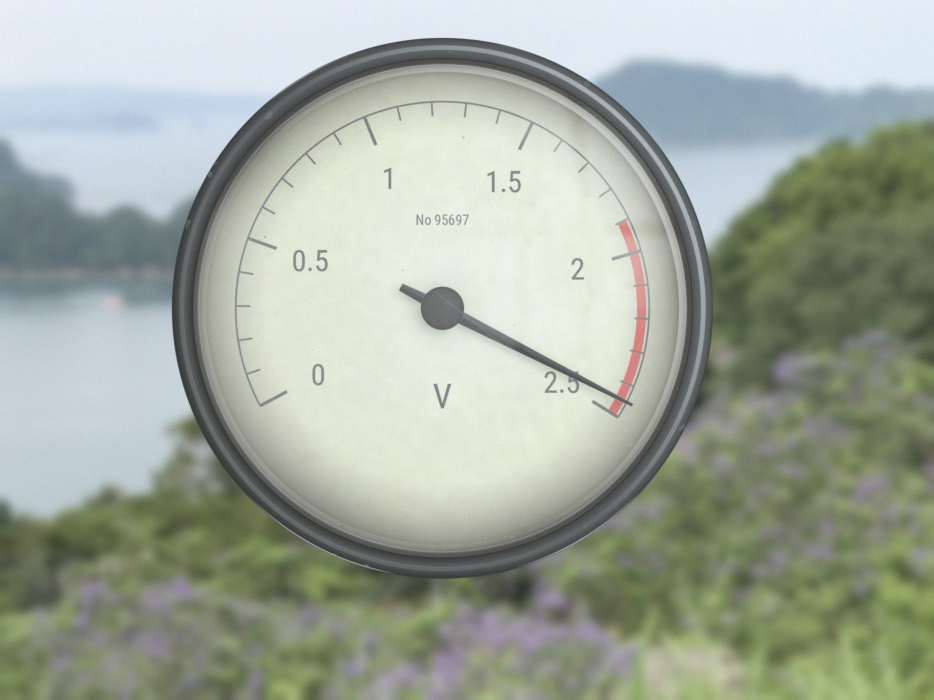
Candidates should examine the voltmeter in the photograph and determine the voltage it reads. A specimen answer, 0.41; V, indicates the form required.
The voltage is 2.45; V
